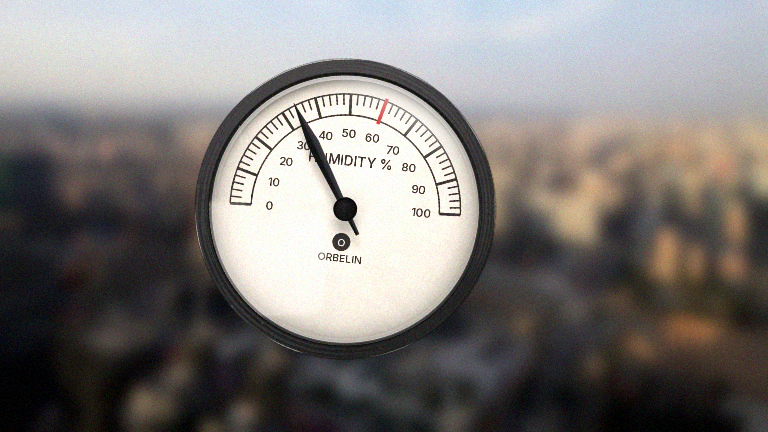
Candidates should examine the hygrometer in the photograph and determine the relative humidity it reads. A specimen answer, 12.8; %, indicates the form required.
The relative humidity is 34; %
